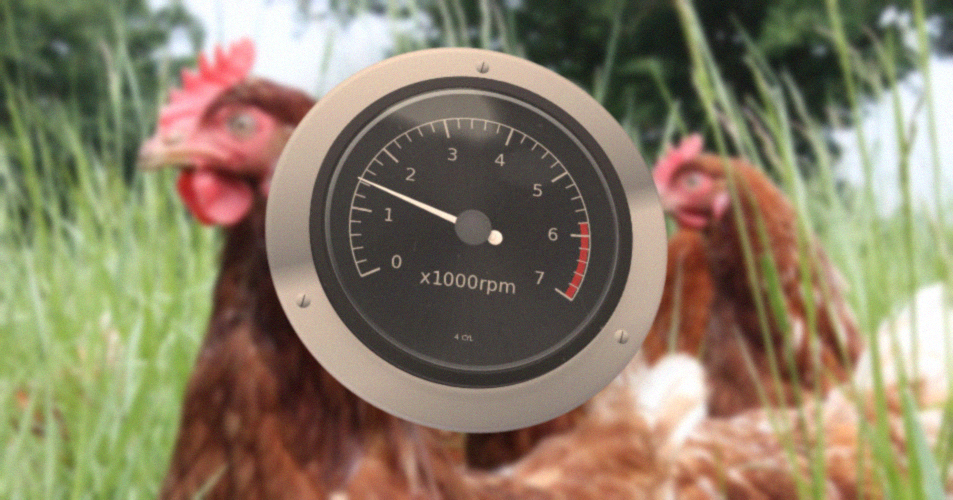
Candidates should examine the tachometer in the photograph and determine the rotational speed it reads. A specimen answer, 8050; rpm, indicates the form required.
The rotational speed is 1400; rpm
